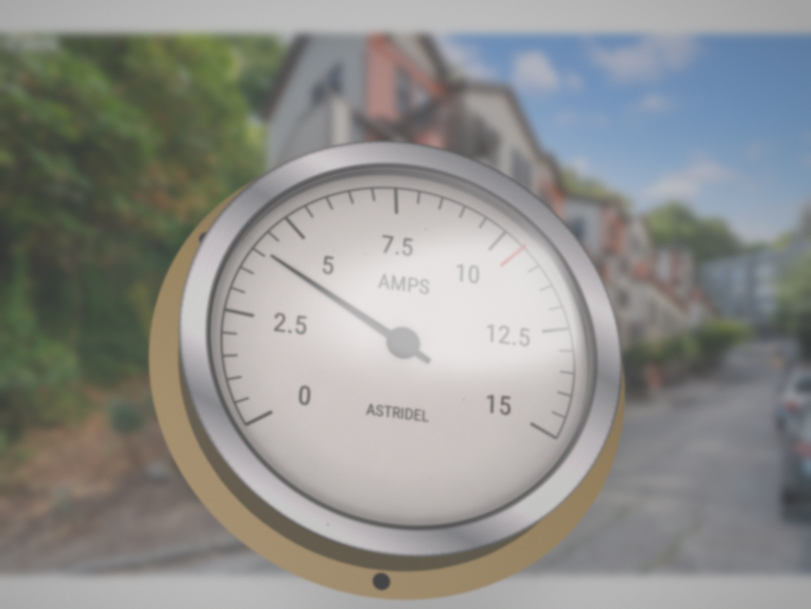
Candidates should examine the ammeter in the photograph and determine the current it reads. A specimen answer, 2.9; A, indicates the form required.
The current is 4; A
